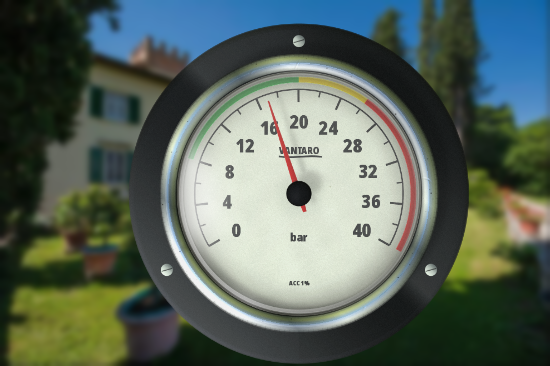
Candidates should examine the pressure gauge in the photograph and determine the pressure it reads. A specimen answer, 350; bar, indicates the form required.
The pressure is 17; bar
